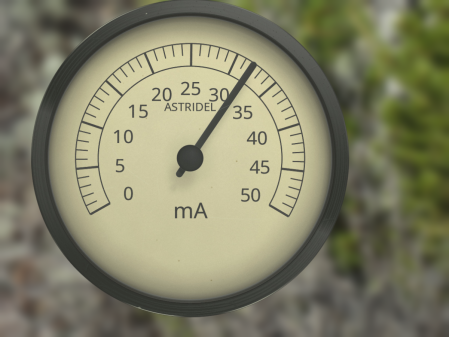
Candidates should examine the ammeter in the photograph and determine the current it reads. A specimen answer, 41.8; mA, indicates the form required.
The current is 32; mA
